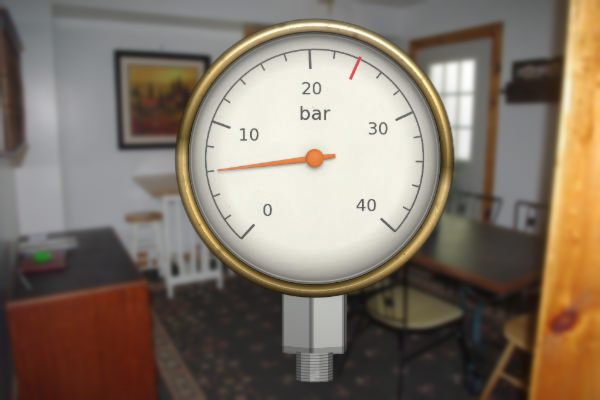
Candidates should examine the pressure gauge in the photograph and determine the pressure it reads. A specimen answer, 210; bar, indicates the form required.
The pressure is 6; bar
